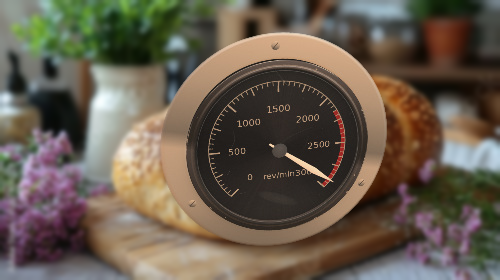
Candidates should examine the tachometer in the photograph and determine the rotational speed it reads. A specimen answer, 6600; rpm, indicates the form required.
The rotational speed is 2900; rpm
